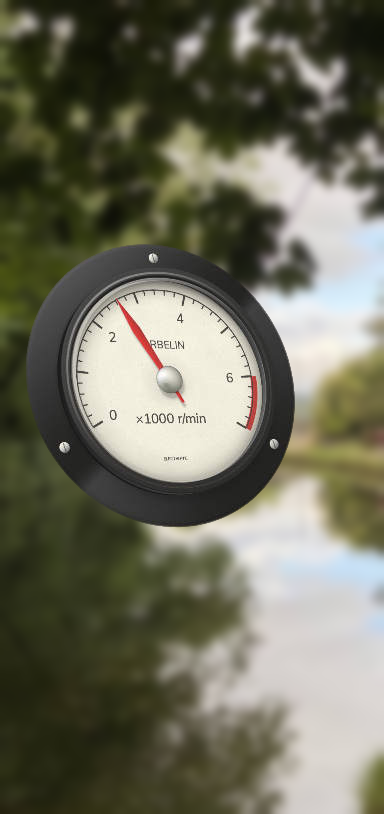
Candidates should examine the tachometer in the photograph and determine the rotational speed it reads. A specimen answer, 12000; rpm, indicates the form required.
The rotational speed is 2600; rpm
